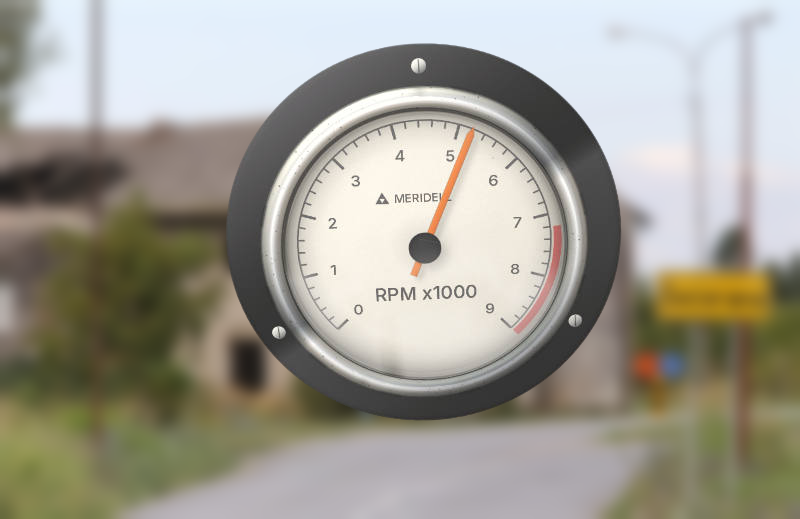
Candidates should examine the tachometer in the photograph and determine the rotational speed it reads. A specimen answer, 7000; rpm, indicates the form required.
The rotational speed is 5200; rpm
